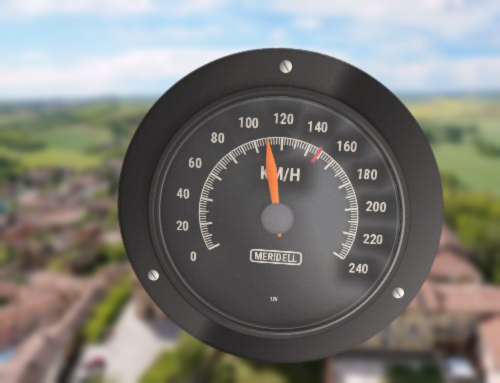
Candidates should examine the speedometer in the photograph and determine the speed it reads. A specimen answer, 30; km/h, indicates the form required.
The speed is 110; km/h
